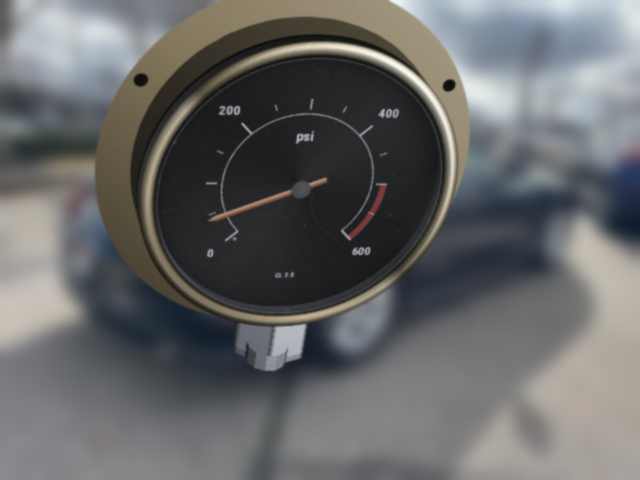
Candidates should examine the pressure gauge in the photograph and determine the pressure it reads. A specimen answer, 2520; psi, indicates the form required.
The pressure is 50; psi
